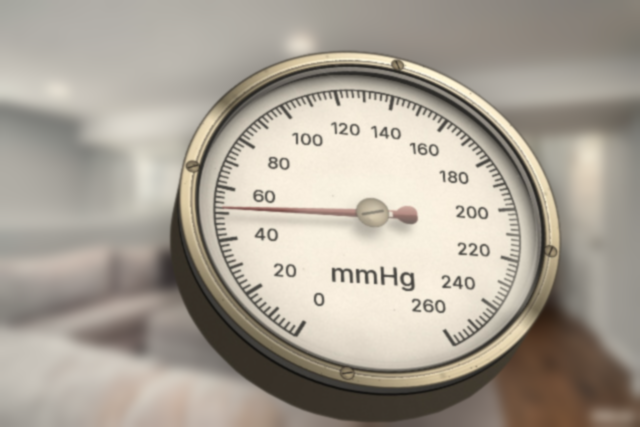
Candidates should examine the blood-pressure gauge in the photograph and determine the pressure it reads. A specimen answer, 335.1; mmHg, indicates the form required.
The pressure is 50; mmHg
